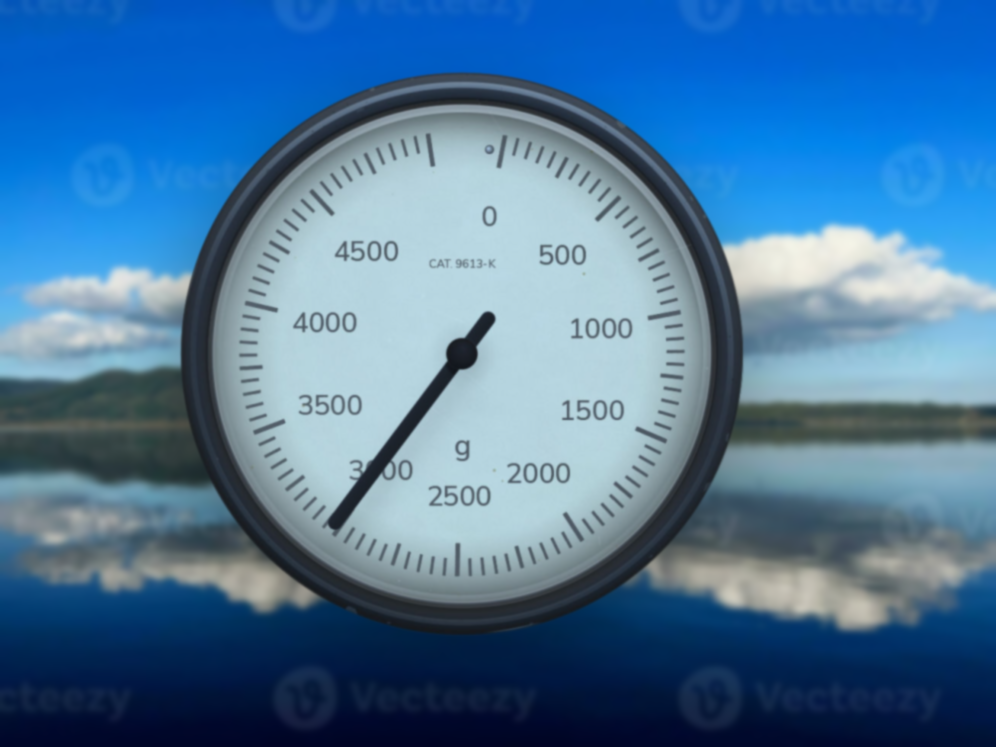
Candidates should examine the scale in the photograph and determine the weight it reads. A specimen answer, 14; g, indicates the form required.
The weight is 3025; g
